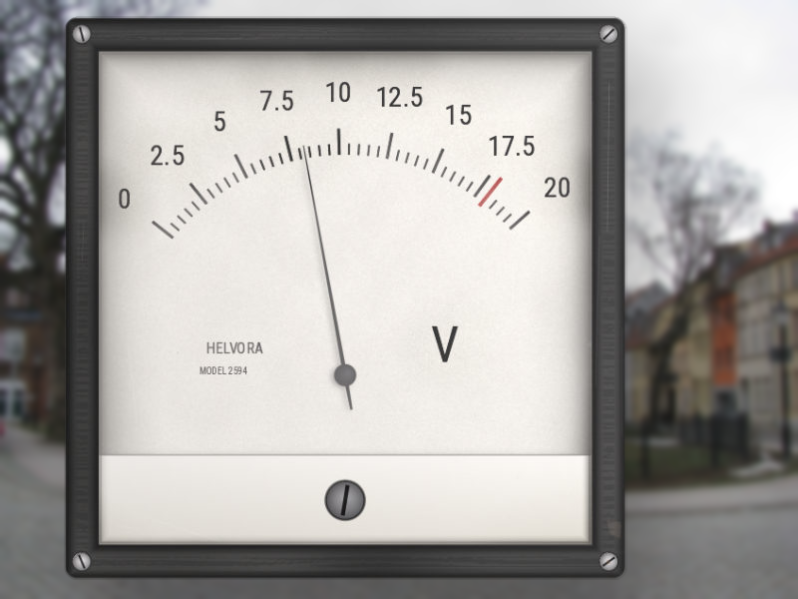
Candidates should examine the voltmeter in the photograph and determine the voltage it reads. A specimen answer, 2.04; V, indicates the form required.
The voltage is 8.25; V
